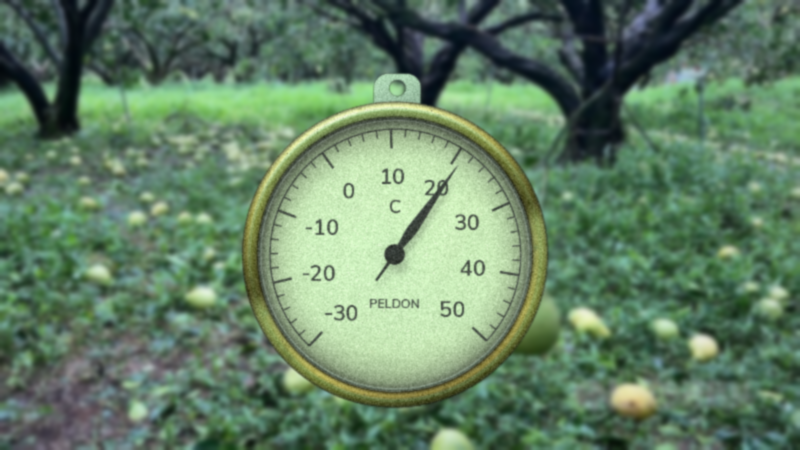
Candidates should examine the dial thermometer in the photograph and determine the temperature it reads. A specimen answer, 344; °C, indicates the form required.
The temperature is 21; °C
